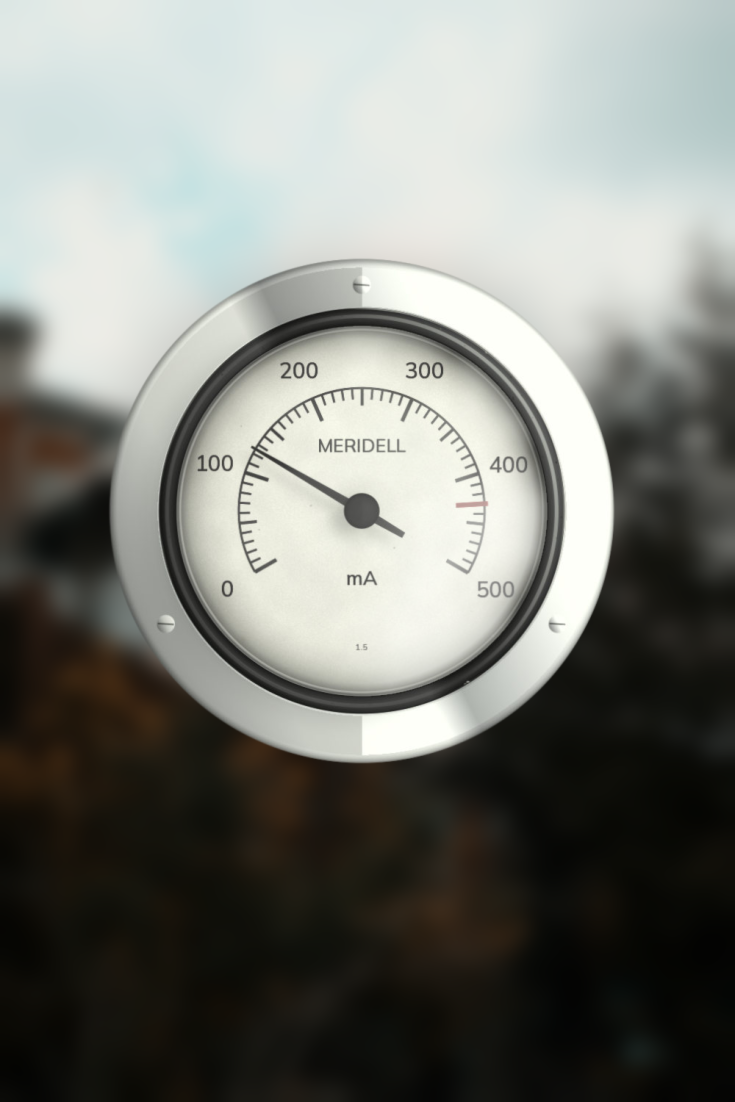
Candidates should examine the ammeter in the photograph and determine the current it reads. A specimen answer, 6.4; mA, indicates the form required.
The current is 125; mA
